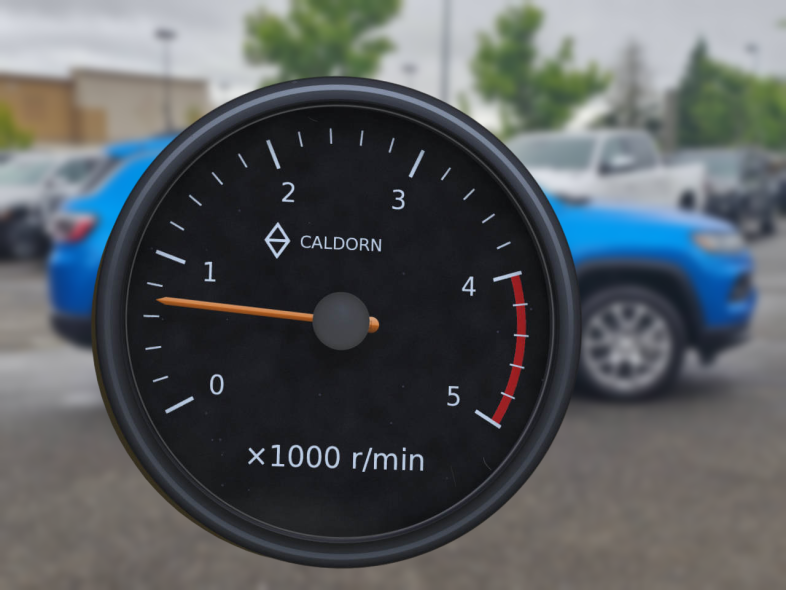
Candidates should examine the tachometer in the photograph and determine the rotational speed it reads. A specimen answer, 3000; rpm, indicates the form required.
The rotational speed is 700; rpm
